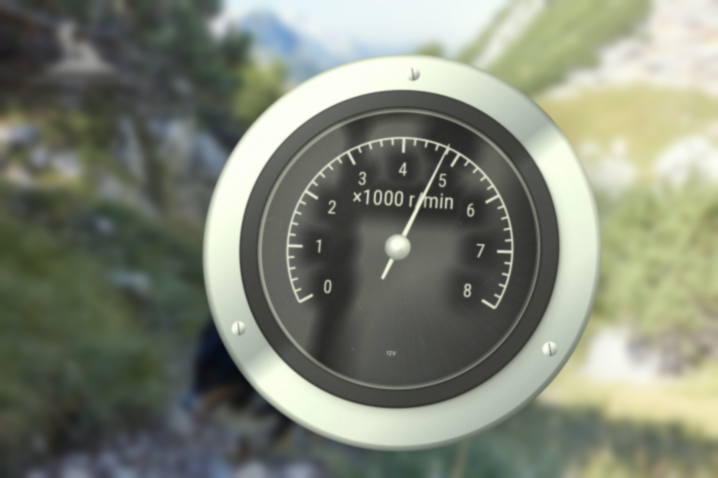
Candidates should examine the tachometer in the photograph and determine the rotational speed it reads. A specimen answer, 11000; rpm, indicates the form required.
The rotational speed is 4800; rpm
